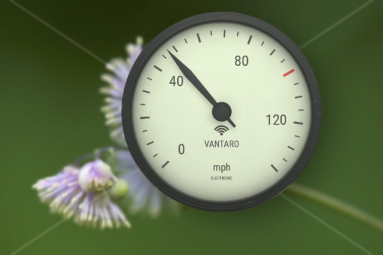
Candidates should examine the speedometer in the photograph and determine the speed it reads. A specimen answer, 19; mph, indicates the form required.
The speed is 47.5; mph
